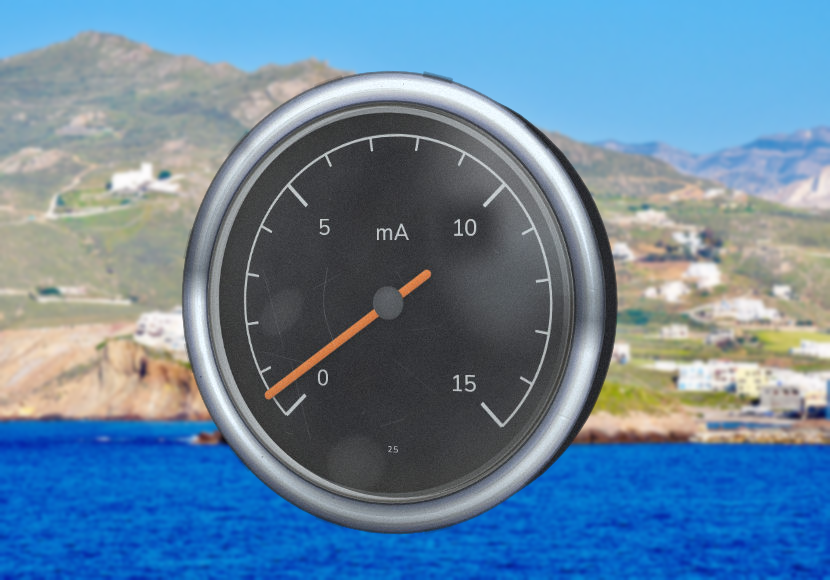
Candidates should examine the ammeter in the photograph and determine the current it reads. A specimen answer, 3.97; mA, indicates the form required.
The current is 0.5; mA
